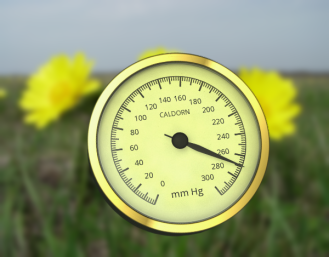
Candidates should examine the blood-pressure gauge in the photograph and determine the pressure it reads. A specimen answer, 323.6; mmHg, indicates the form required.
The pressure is 270; mmHg
